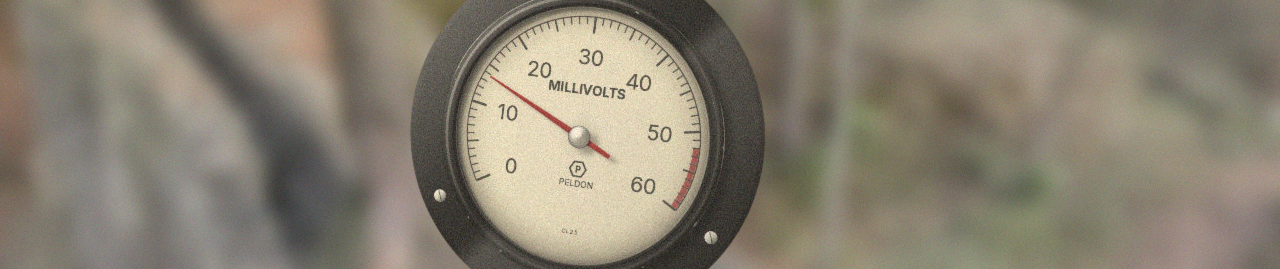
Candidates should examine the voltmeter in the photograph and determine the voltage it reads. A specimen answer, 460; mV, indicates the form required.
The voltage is 14; mV
